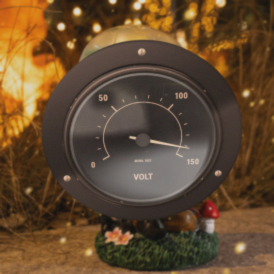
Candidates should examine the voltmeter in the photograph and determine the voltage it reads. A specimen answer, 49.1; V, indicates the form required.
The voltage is 140; V
